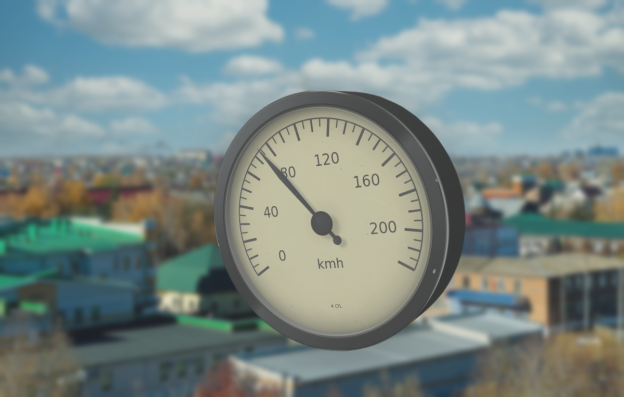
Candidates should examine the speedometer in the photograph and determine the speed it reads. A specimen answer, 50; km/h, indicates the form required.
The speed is 75; km/h
